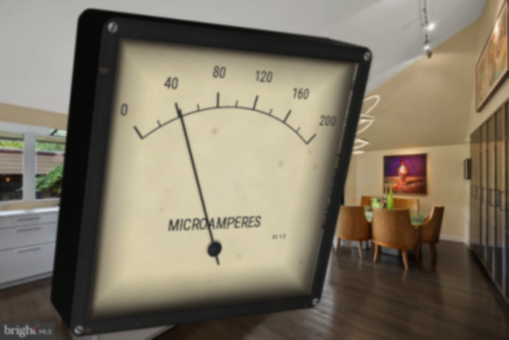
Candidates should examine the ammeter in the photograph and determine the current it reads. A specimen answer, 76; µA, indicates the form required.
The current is 40; µA
